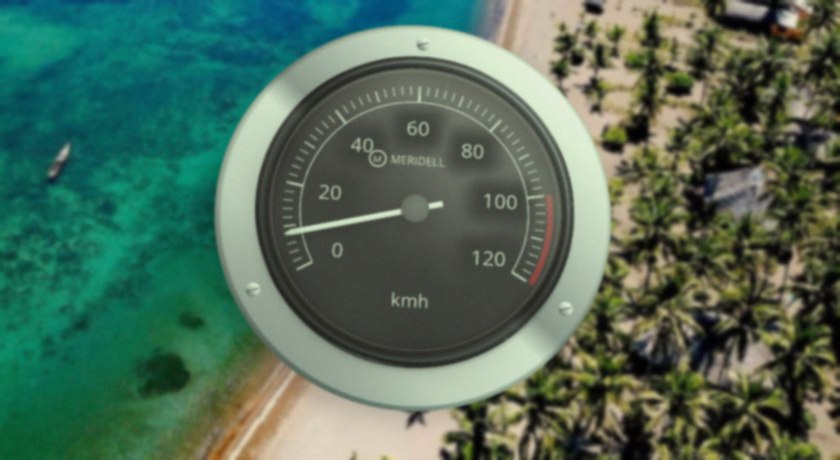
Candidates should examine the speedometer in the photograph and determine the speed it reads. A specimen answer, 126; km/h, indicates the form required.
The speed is 8; km/h
